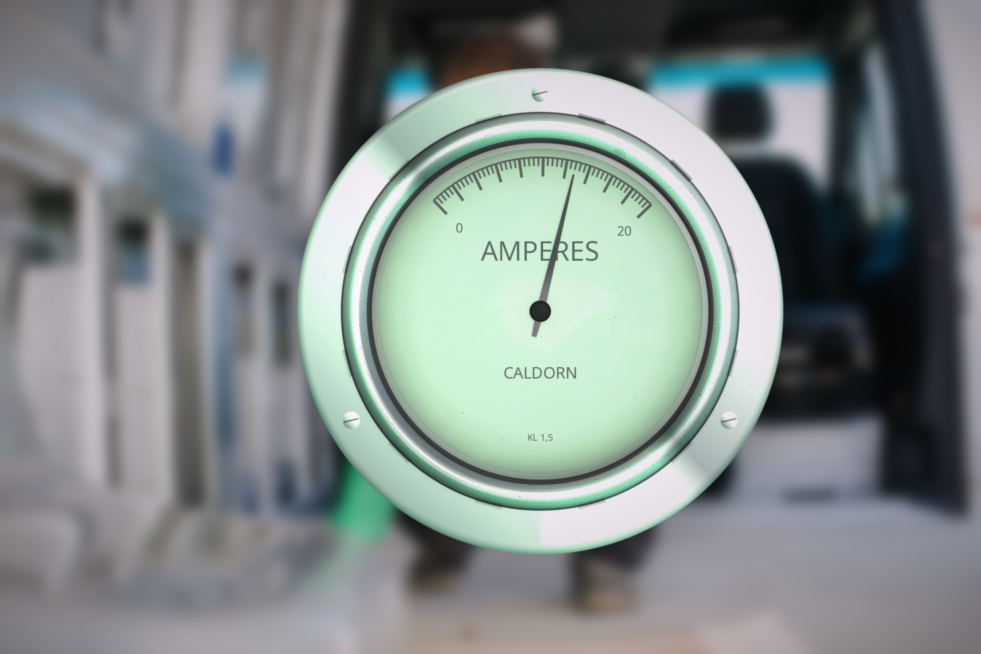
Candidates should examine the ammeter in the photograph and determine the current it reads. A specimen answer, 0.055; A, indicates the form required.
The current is 12.8; A
